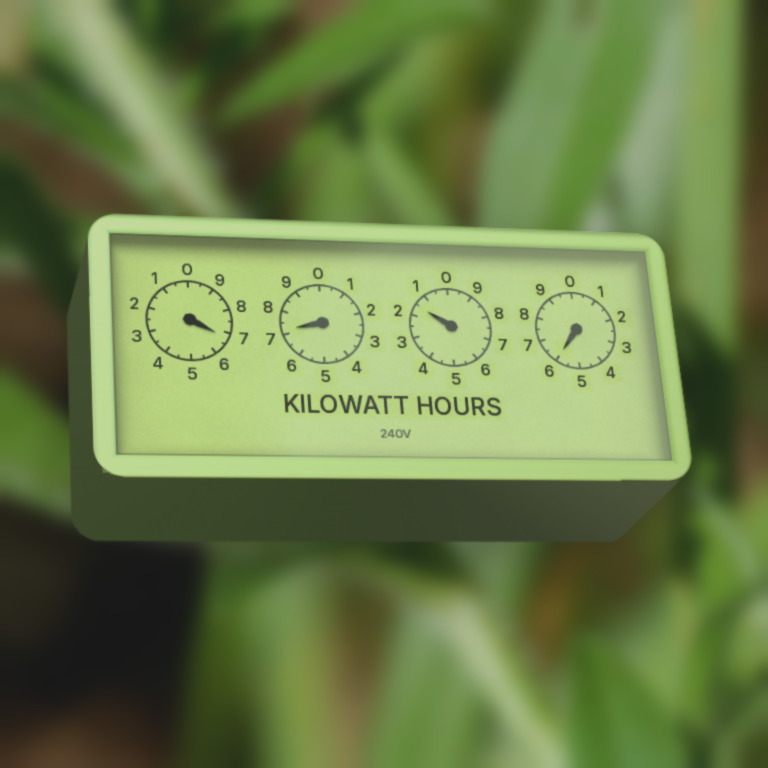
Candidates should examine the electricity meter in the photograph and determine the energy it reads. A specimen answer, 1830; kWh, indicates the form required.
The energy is 6716; kWh
